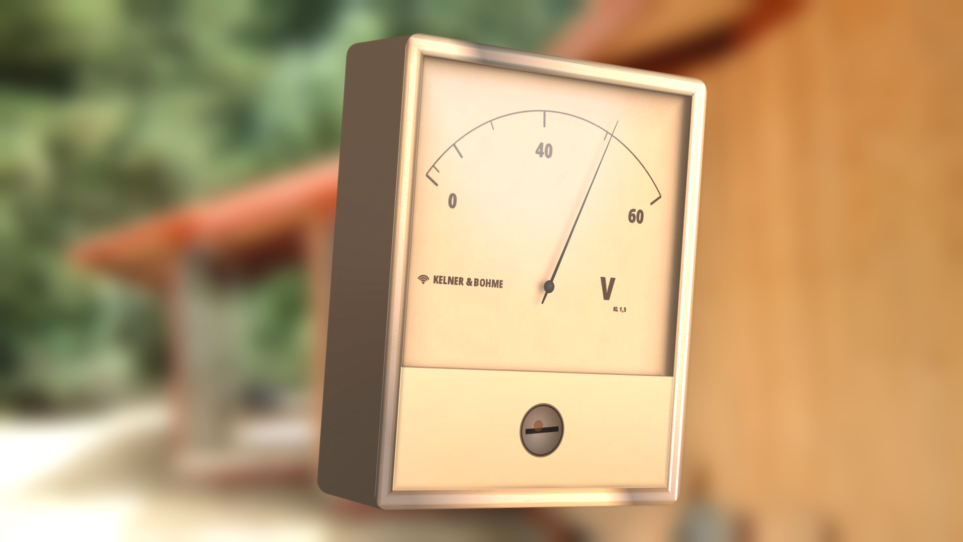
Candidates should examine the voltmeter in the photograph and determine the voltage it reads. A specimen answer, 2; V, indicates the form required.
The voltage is 50; V
